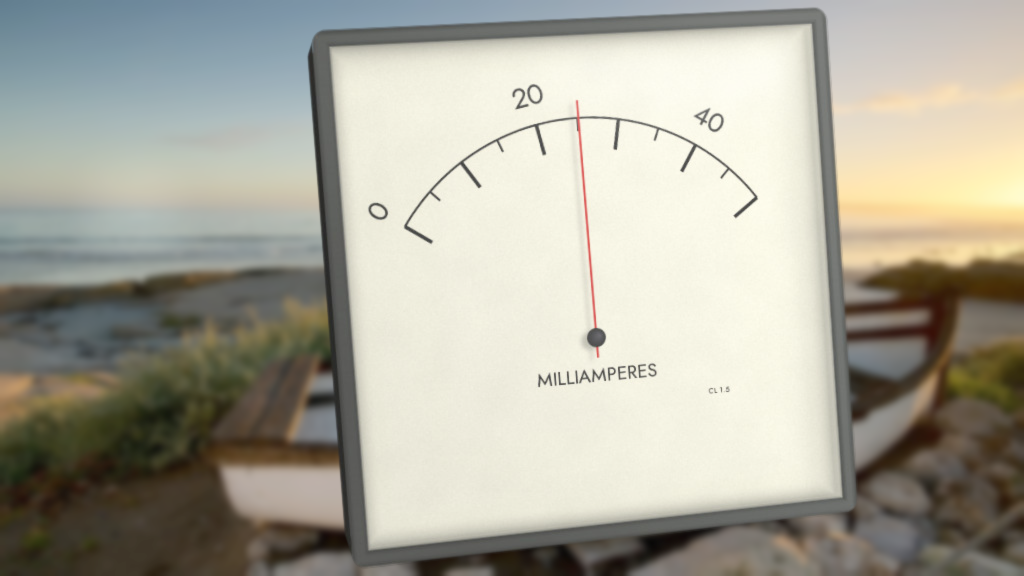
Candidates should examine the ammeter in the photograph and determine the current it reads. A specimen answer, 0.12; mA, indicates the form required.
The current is 25; mA
